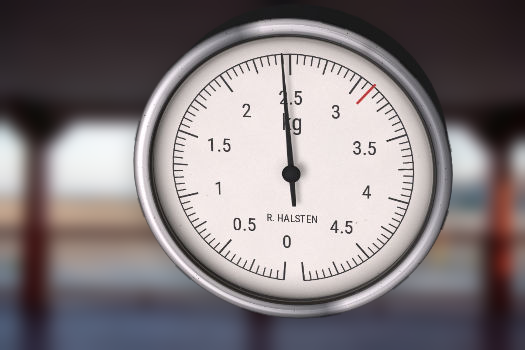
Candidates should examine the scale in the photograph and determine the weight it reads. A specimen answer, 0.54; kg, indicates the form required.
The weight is 2.45; kg
